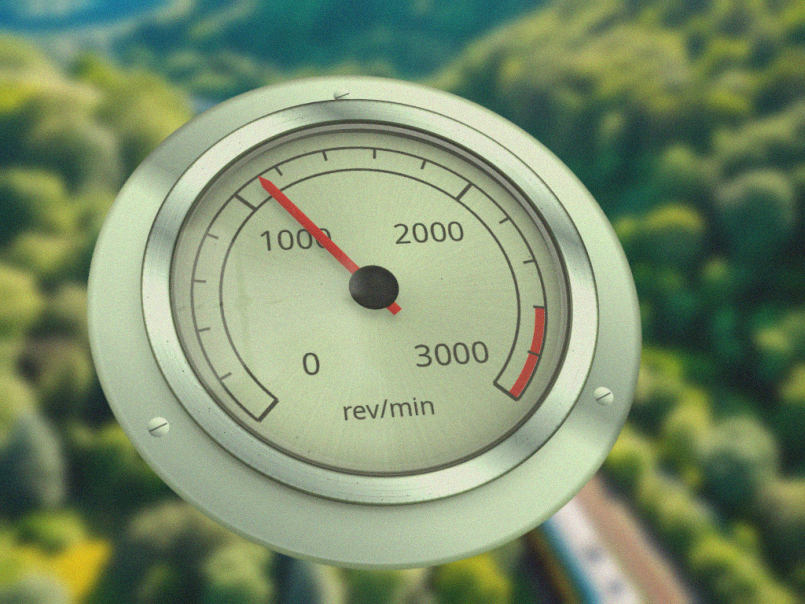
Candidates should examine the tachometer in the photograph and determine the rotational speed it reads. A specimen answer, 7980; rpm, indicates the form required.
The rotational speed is 1100; rpm
